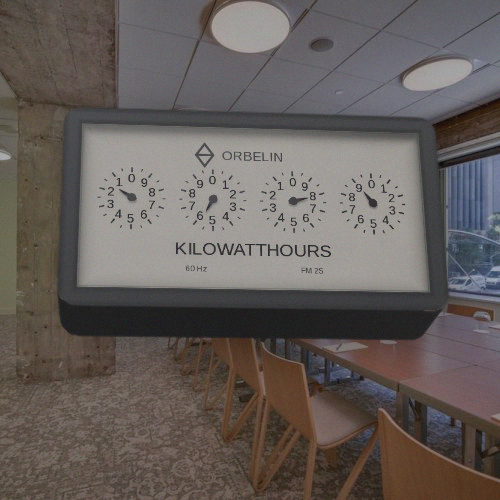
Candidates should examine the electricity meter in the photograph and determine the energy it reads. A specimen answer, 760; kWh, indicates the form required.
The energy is 1579; kWh
